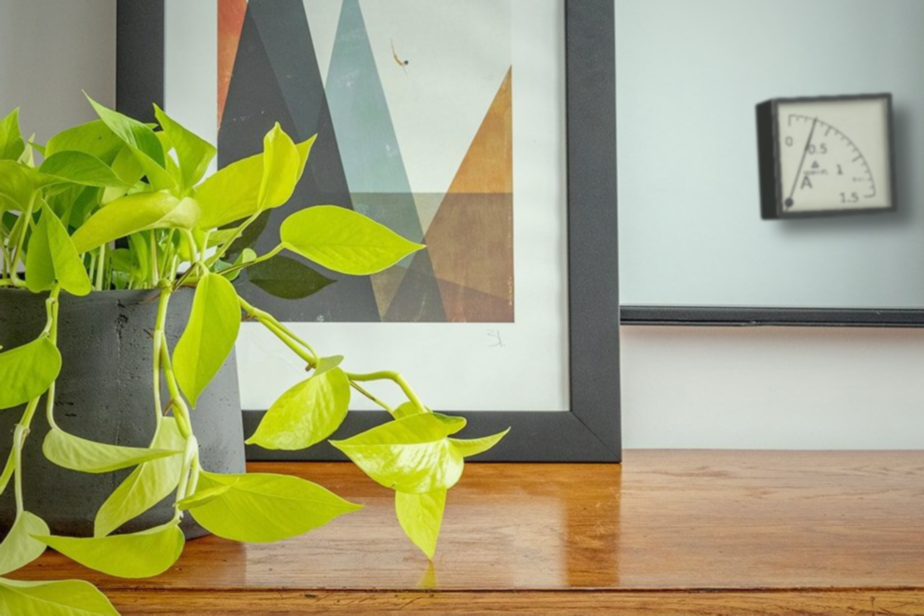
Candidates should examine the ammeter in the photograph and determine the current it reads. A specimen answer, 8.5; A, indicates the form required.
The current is 0.3; A
